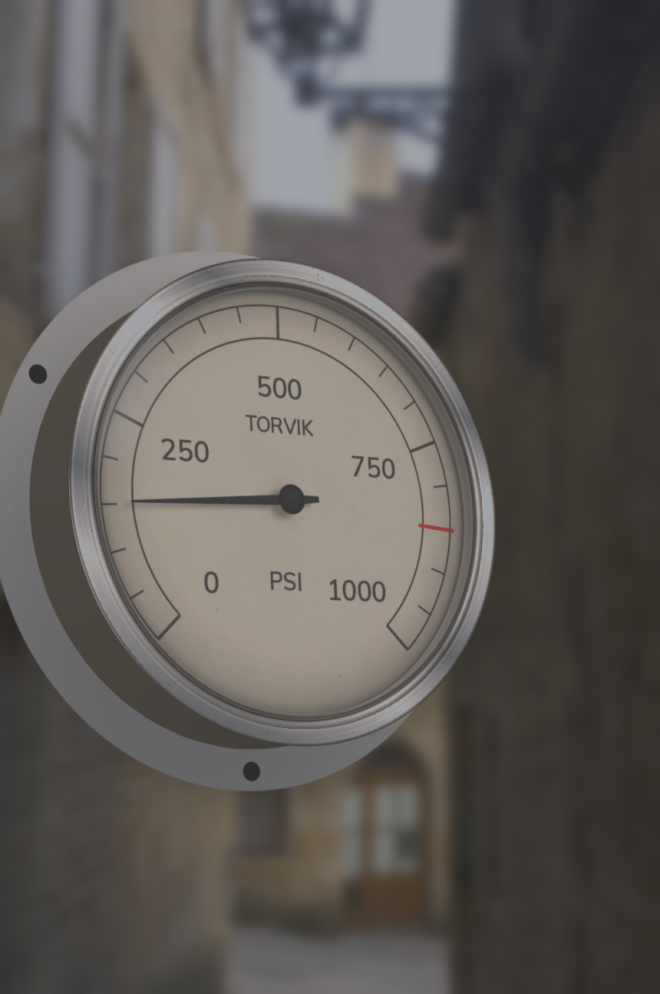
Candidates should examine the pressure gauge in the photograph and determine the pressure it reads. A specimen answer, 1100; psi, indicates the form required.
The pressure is 150; psi
